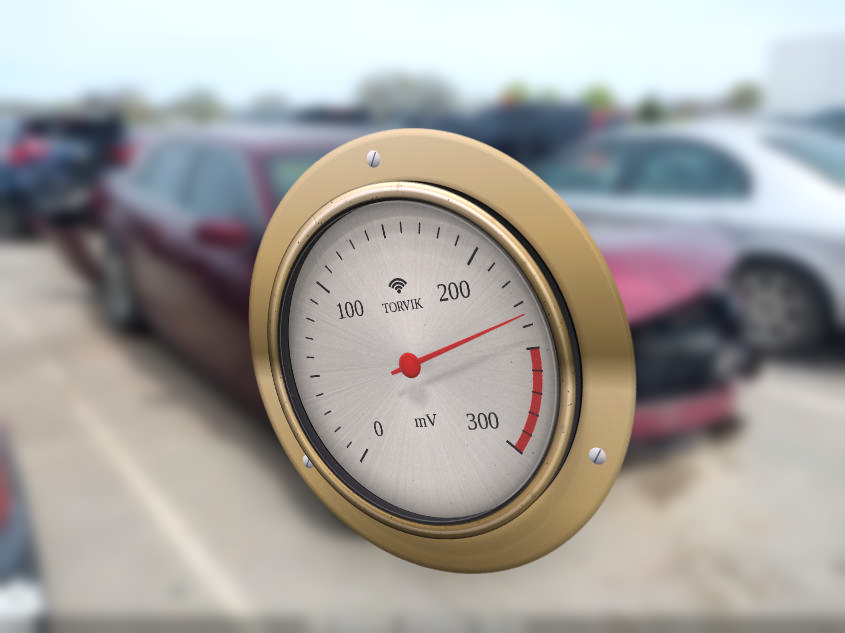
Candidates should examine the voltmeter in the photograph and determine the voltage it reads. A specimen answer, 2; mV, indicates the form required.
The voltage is 235; mV
